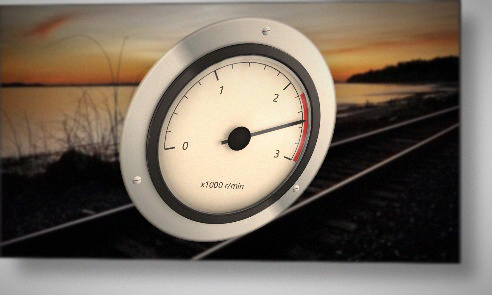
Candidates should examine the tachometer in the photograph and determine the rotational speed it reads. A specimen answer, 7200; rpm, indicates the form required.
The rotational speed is 2500; rpm
